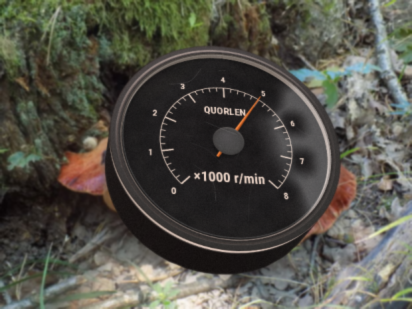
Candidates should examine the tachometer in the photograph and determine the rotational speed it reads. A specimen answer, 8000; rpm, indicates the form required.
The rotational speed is 5000; rpm
